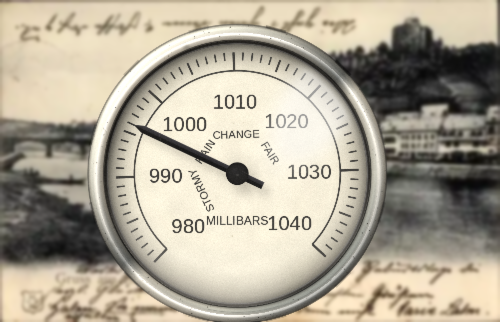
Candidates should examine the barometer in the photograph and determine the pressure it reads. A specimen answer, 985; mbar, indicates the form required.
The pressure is 996; mbar
